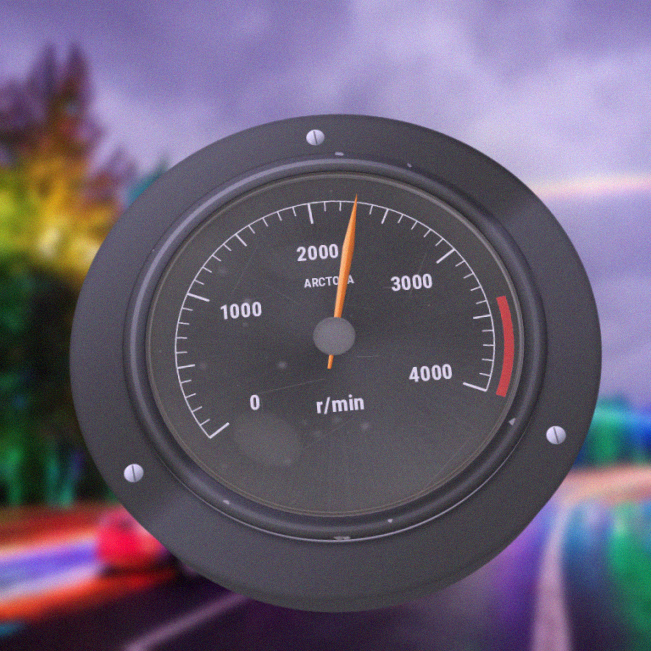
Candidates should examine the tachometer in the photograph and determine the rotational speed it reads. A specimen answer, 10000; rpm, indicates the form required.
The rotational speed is 2300; rpm
